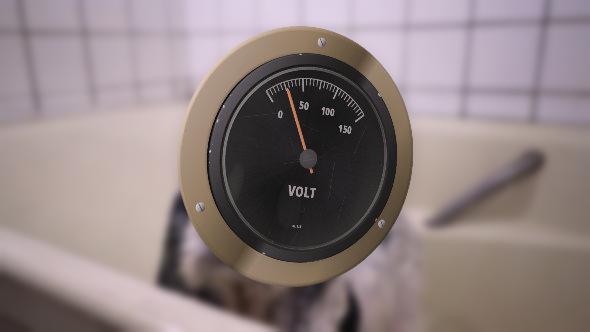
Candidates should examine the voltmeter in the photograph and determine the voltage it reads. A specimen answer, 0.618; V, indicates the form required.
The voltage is 25; V
